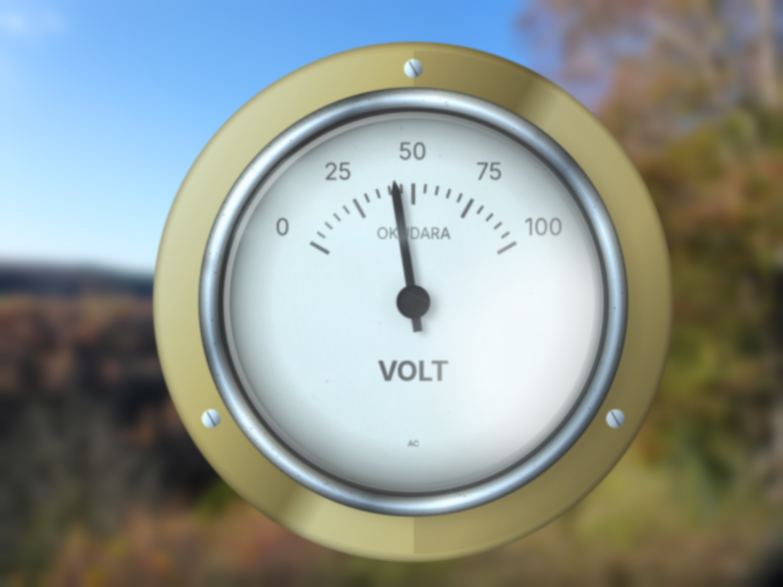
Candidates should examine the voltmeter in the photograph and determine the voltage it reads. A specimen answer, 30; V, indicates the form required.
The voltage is 42.5; V
